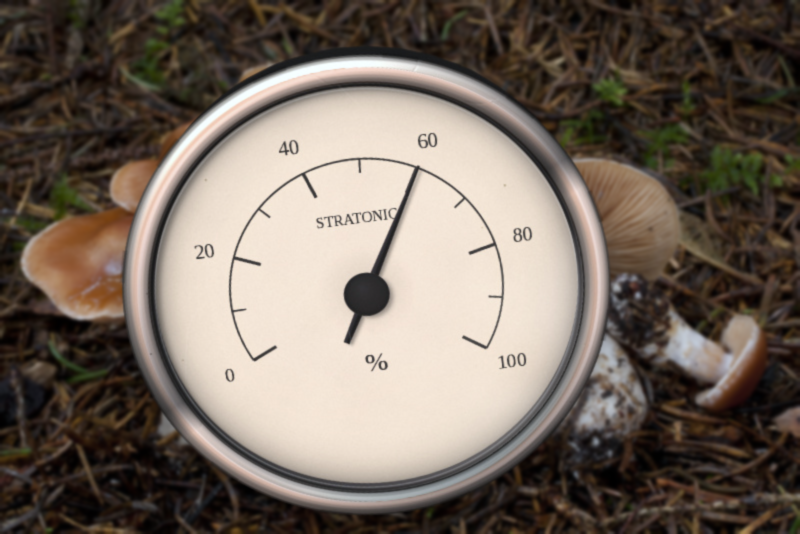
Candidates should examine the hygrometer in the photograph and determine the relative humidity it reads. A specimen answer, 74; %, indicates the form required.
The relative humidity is 60; %
